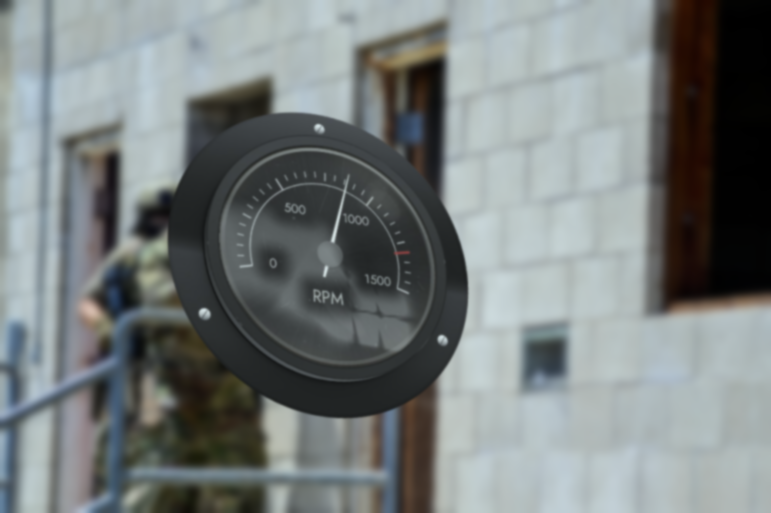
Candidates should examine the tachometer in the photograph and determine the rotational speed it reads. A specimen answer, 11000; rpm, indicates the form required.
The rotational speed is 850; rpm
